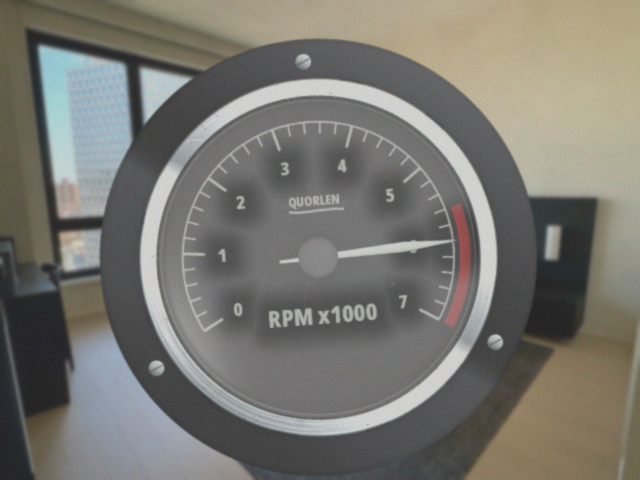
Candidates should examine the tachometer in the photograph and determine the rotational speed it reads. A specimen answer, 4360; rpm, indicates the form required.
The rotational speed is 6000; rpm
